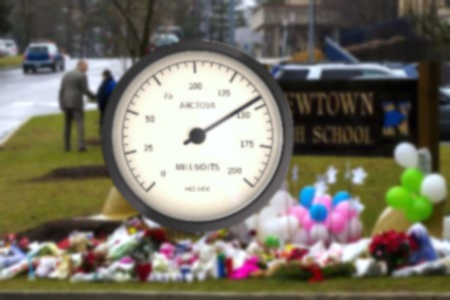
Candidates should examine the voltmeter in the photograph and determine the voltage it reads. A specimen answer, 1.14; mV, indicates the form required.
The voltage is 145; mV
